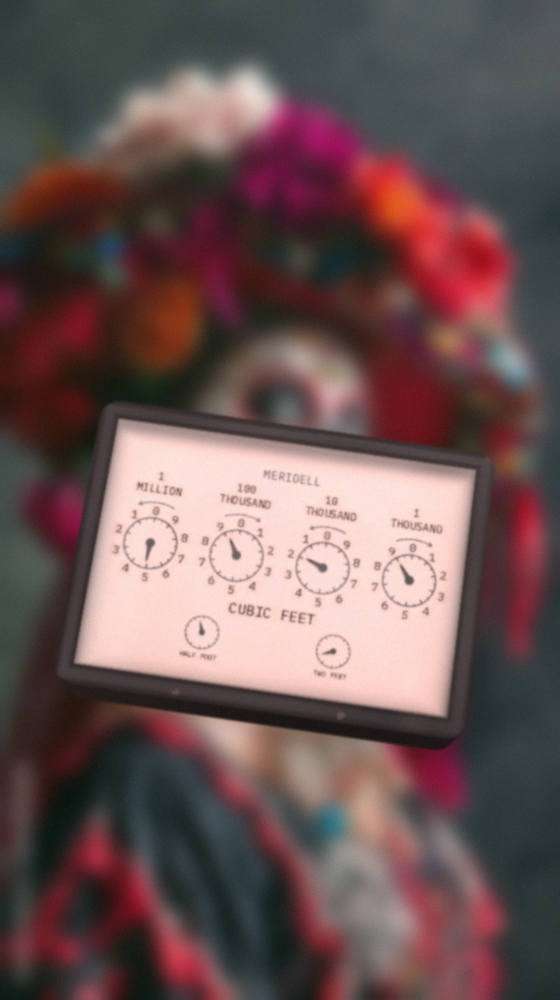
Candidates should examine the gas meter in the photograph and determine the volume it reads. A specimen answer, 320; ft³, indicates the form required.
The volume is 491900; ft³
